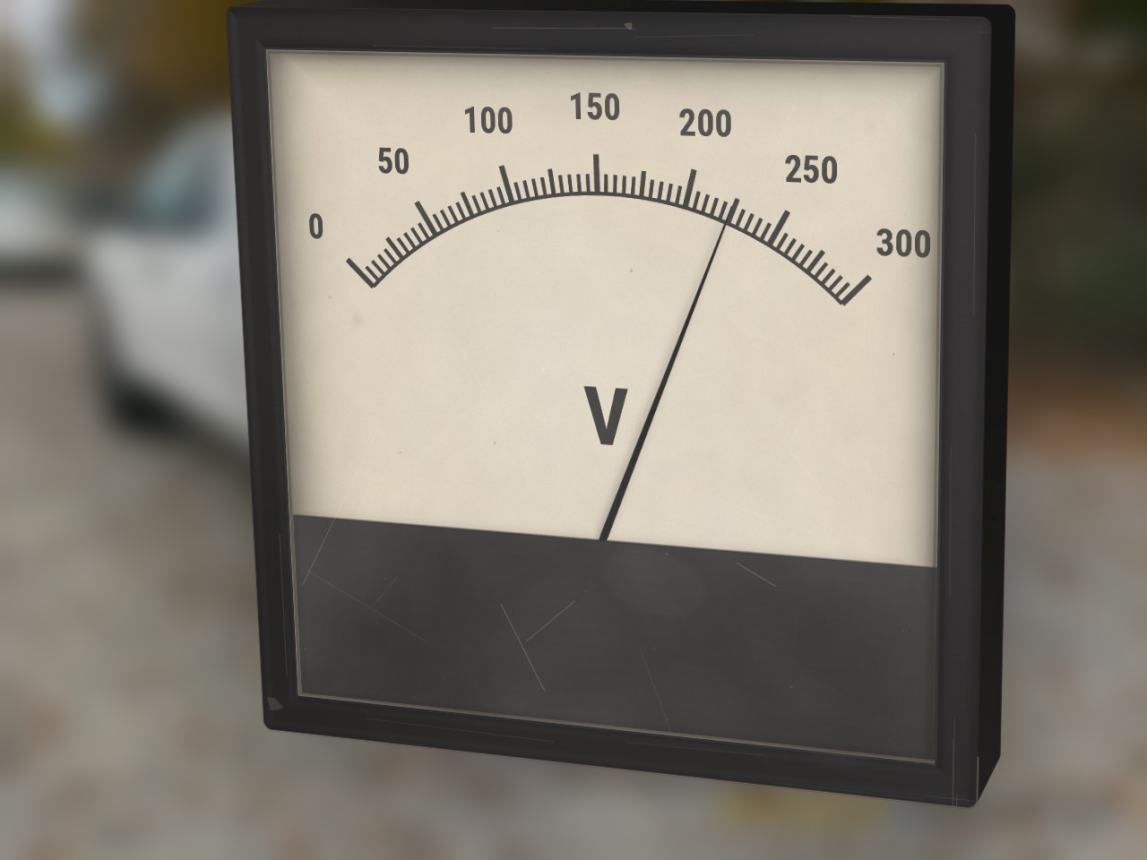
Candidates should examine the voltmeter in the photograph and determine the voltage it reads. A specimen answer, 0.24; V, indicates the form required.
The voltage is 225; V
